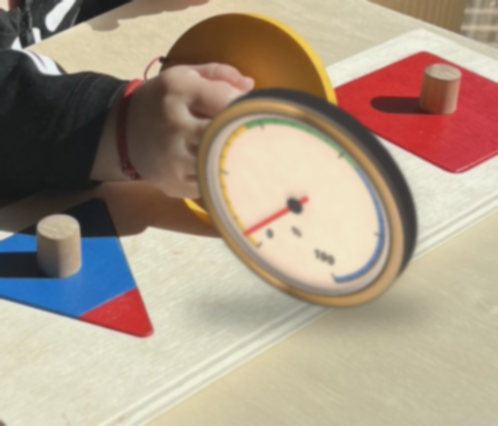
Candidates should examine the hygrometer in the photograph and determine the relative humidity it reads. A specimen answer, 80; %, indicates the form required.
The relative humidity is 4; %
